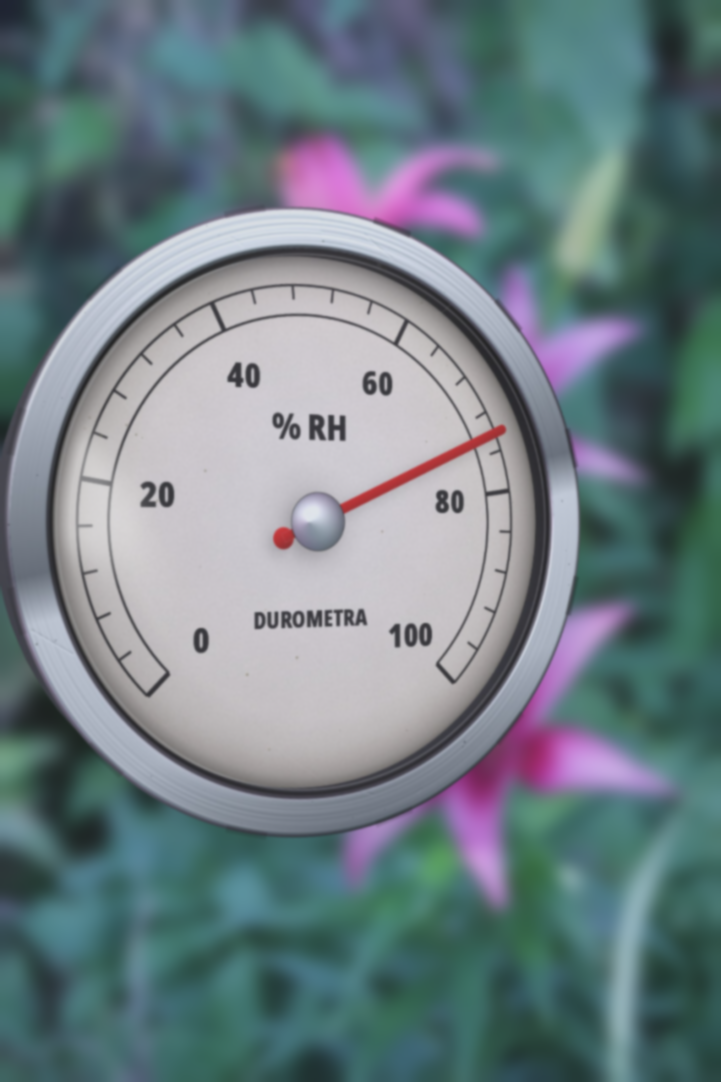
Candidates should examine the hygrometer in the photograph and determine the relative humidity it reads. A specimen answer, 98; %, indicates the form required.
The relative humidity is 74; %
